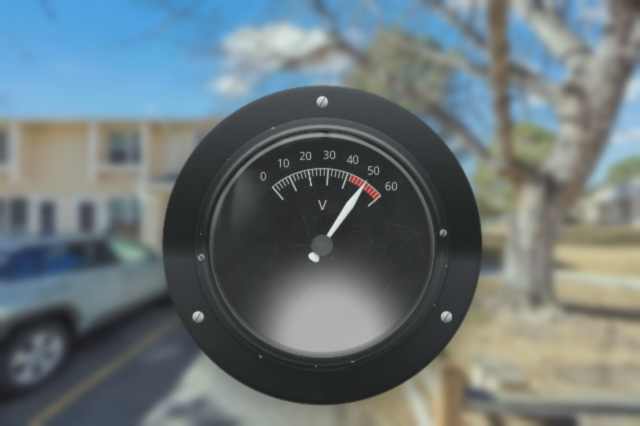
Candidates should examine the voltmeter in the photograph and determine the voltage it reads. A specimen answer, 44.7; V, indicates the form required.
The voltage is 50; V
